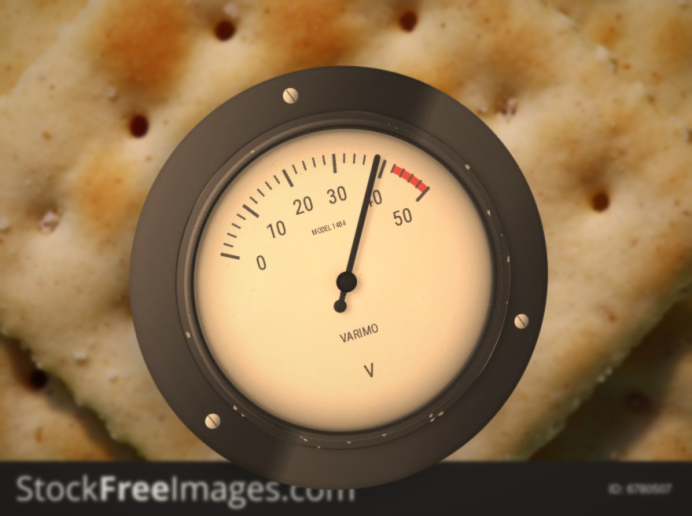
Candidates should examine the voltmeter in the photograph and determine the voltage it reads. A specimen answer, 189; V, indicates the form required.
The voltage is 38; V
